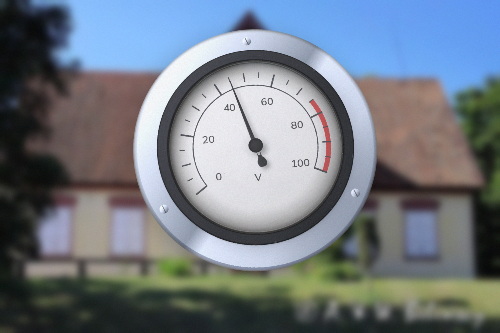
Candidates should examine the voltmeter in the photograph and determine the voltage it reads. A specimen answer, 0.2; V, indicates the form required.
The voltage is 45; V
